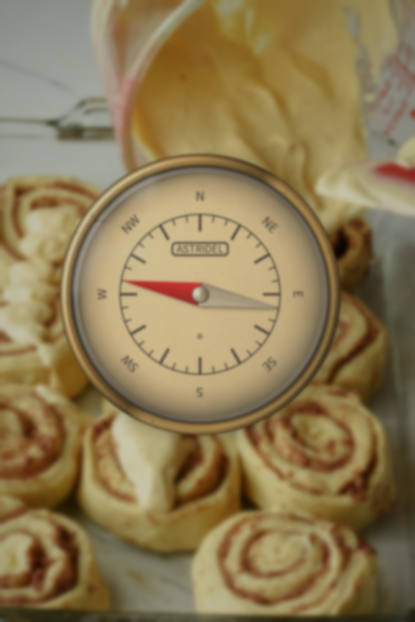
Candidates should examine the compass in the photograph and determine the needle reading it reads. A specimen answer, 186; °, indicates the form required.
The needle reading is 280; °
